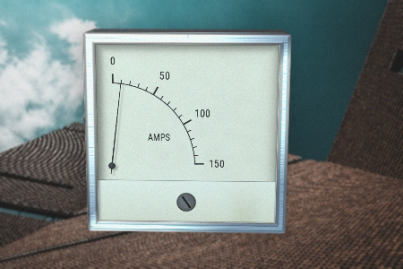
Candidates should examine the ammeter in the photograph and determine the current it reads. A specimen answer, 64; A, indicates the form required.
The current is 10; A
